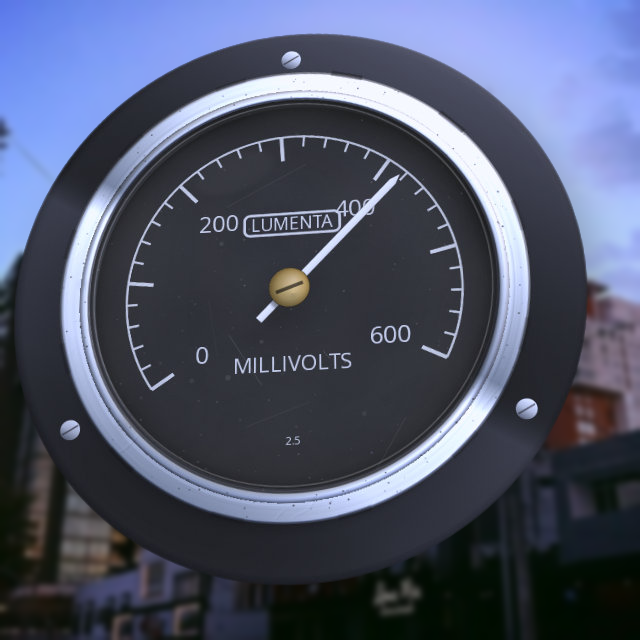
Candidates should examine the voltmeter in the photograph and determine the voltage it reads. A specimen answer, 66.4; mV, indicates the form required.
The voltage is 420; mV
